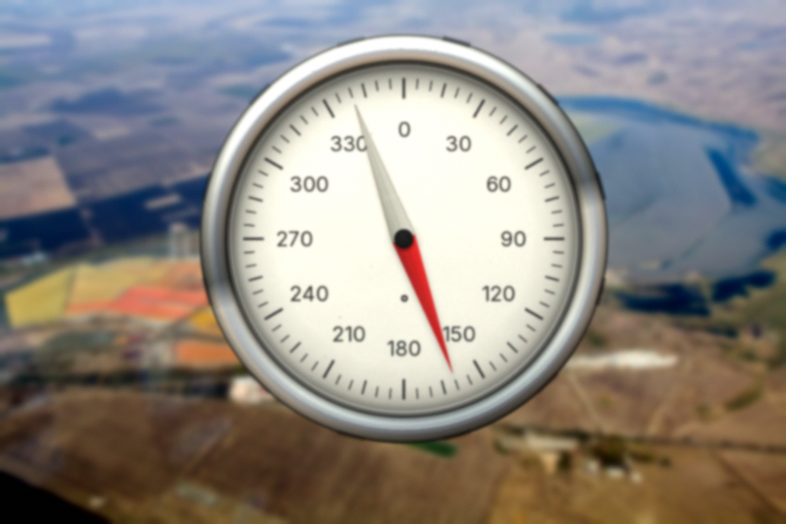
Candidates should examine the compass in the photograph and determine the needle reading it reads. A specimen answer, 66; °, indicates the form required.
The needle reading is 160; °
